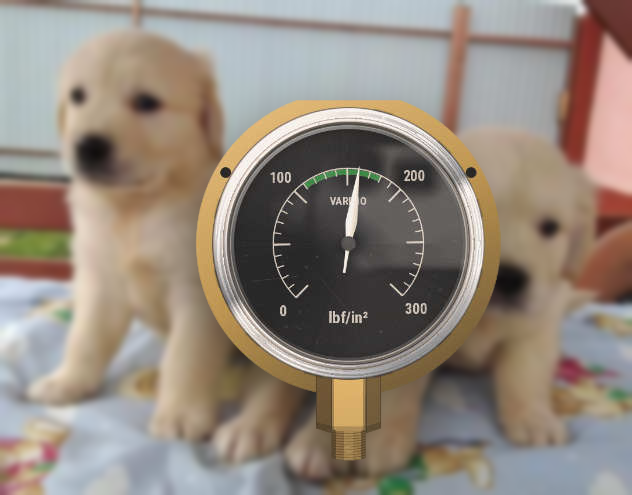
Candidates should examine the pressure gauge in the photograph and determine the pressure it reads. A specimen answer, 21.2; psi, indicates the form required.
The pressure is 160; psi
